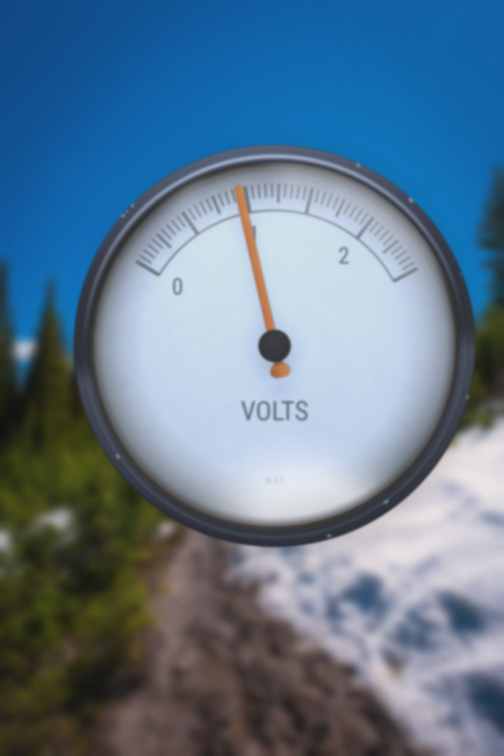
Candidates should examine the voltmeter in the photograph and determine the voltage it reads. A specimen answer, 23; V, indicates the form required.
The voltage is 0.95; V
